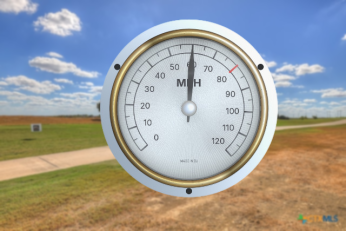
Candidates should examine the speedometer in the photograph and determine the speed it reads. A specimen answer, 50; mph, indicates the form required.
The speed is 60; mph
